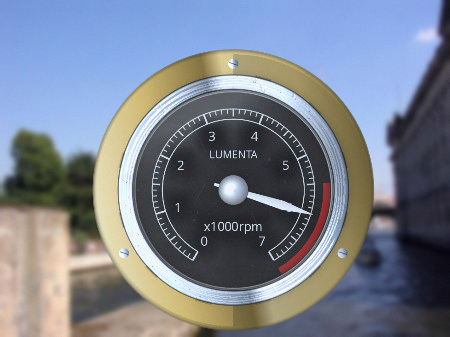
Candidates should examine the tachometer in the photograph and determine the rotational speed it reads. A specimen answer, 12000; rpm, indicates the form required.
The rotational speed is 6000; rpm
